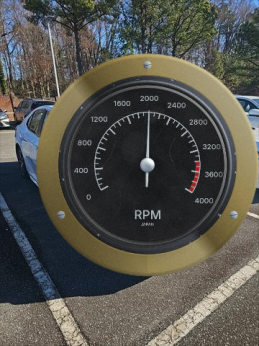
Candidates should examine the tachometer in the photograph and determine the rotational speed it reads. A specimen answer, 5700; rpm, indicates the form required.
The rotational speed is 2000; rpm
